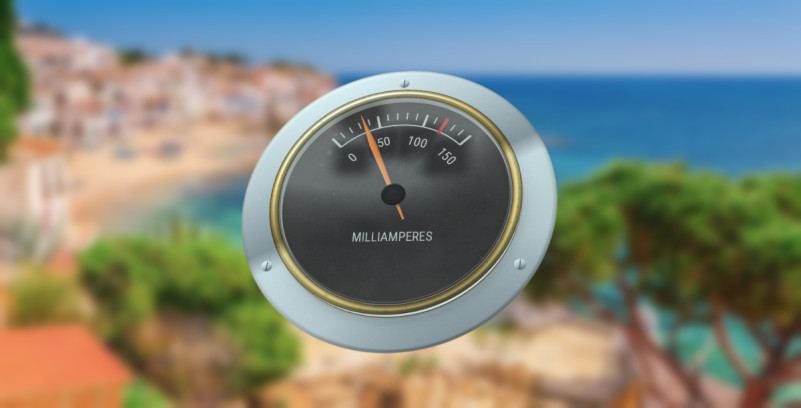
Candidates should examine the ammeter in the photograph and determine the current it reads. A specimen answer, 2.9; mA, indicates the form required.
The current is 35; mA
